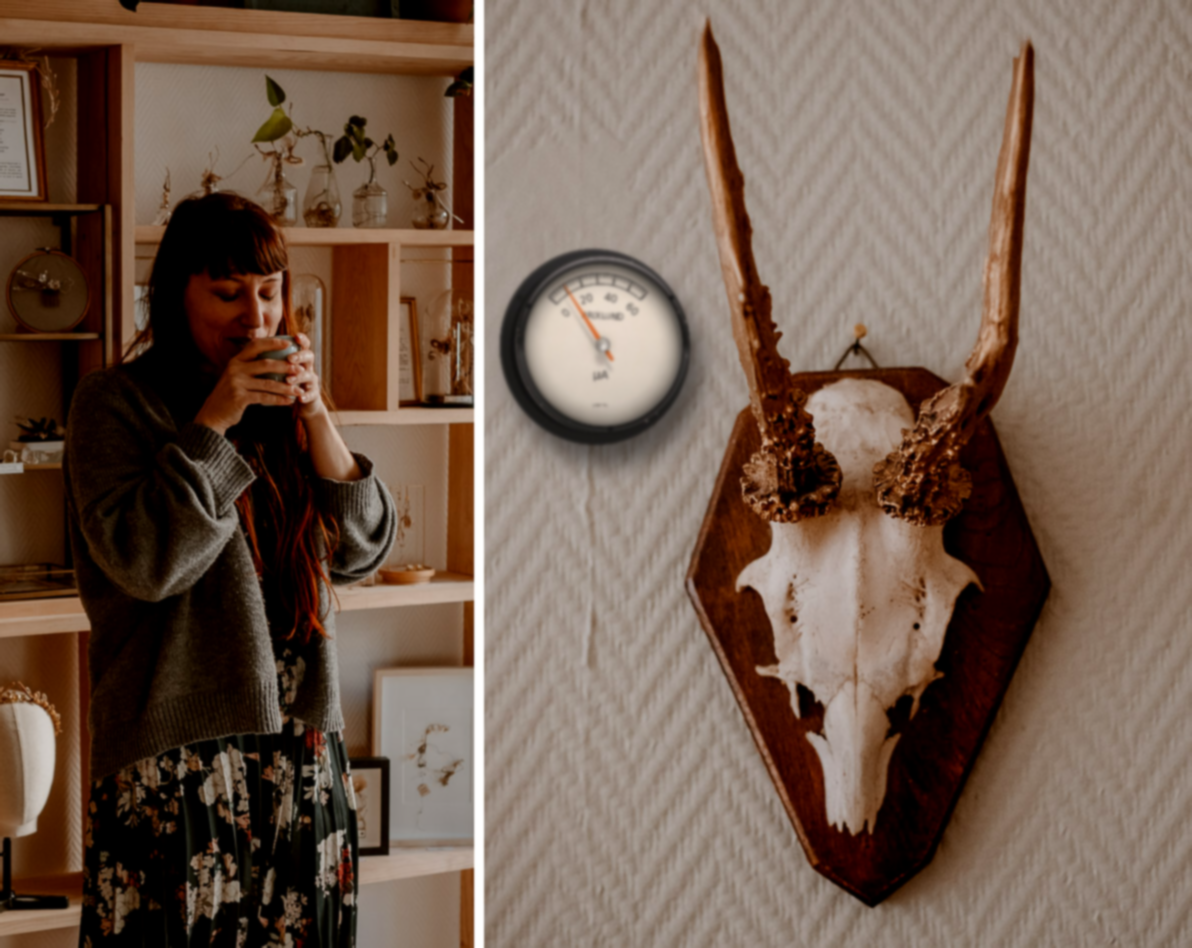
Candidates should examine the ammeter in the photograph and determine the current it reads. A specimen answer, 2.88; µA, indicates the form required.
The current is 10; µA
